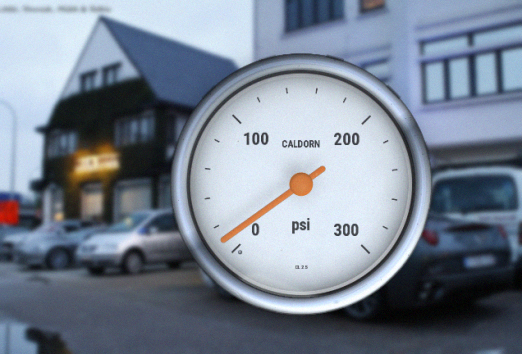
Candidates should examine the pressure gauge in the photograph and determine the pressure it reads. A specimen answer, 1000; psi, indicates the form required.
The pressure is 10; psi
